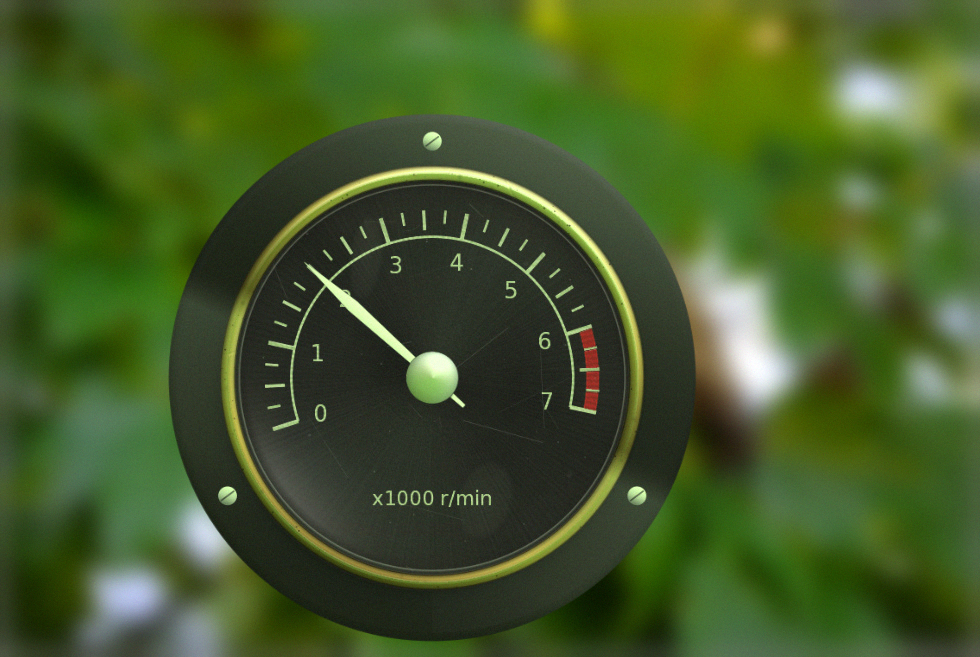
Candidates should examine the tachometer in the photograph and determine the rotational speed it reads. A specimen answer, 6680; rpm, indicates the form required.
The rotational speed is 2000; rpm
